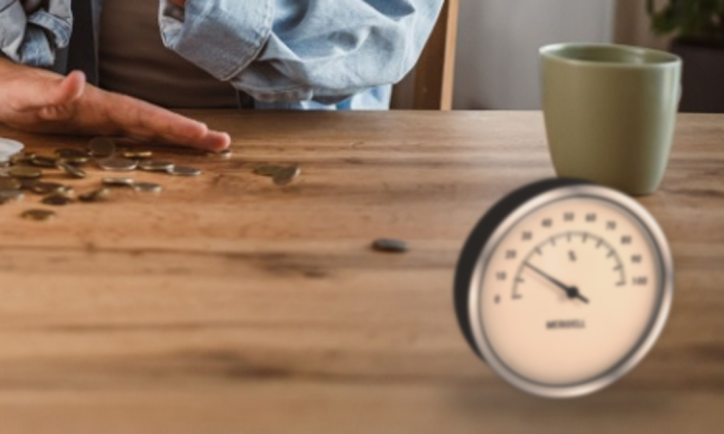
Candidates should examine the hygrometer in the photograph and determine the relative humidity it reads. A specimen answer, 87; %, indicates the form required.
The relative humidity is 20; %
